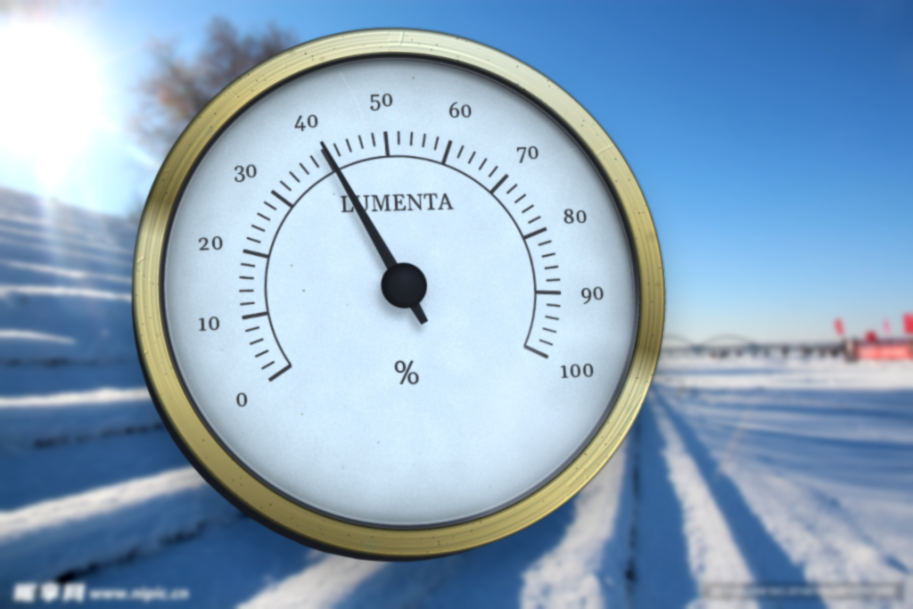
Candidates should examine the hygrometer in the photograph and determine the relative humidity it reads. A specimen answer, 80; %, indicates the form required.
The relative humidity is 40; %
